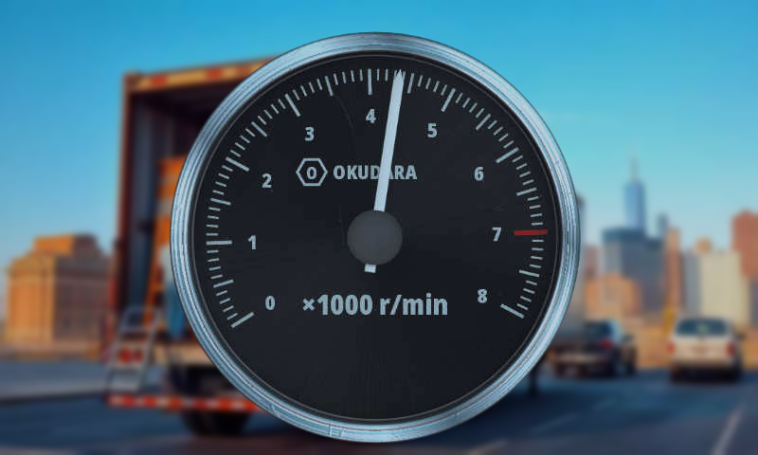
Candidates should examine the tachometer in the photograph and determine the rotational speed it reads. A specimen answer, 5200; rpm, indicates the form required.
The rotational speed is 4350; rpm
